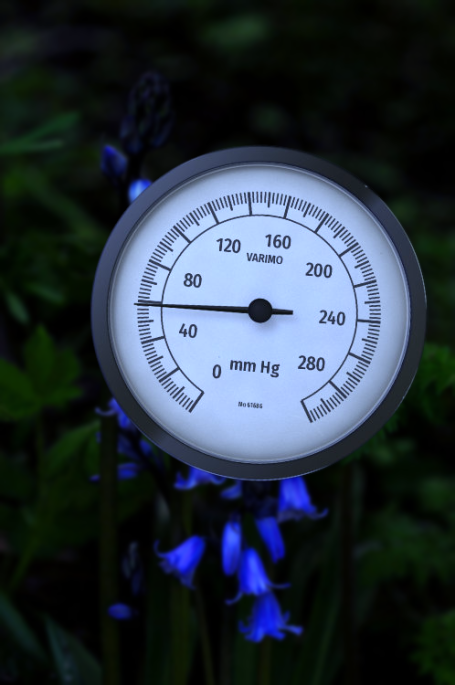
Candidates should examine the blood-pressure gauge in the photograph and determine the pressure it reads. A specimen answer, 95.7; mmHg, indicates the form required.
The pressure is 58; mmHg
